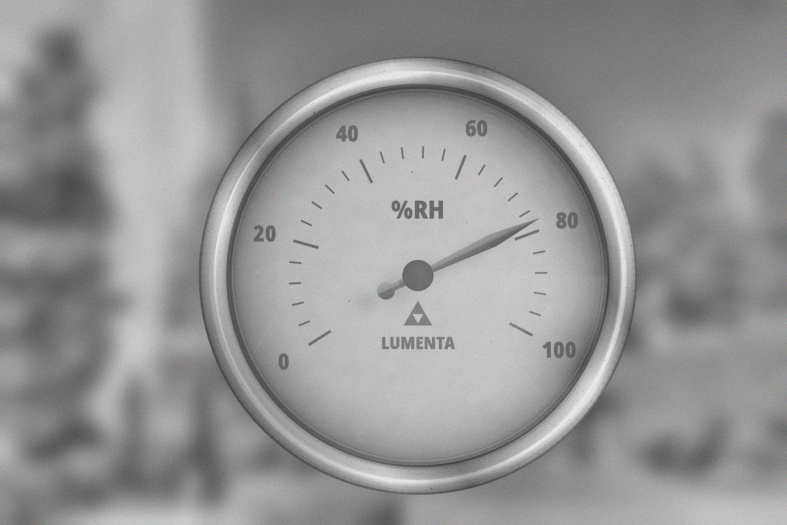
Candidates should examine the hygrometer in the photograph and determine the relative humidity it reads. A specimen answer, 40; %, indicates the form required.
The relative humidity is 78; %
